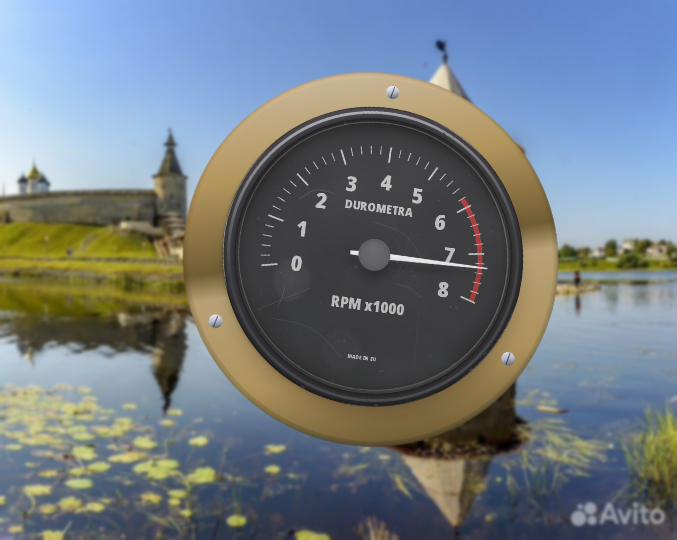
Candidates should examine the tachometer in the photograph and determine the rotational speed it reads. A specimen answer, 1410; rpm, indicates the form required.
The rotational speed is 7300; rpm
